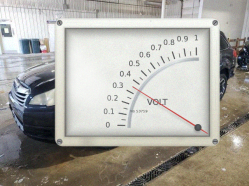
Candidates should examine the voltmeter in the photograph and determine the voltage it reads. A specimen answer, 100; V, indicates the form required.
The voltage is 0.35; V
